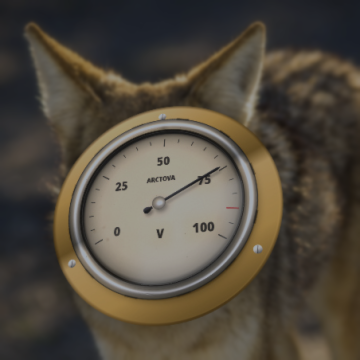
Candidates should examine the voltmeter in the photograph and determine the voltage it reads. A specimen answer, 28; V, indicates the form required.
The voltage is 75; V
